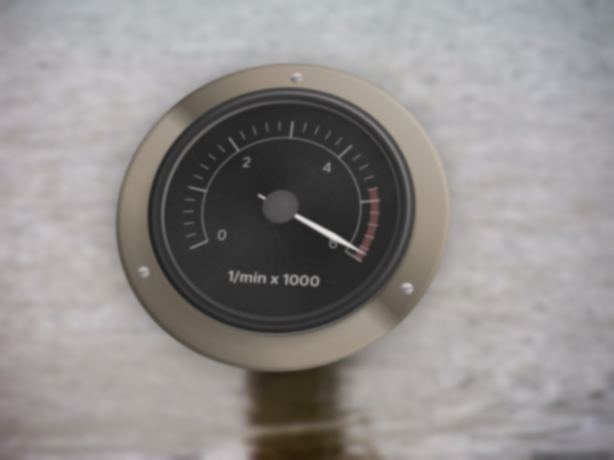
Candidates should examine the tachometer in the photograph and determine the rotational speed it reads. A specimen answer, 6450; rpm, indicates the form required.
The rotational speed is 5900; rpm
